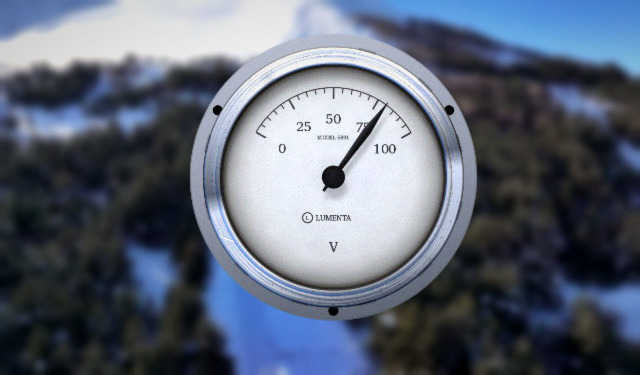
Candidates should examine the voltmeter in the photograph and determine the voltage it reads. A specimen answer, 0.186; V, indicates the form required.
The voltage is 80; V
